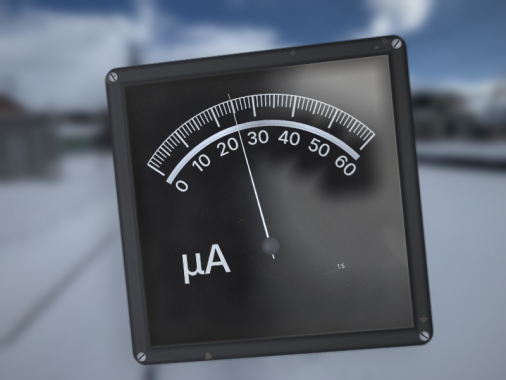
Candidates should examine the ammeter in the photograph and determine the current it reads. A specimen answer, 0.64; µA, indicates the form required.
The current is 25; µA
